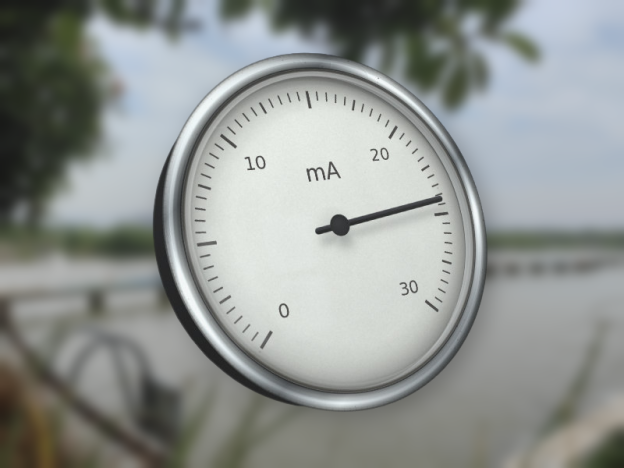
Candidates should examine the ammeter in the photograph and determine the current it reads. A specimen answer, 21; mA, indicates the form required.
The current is 24.25; mA
